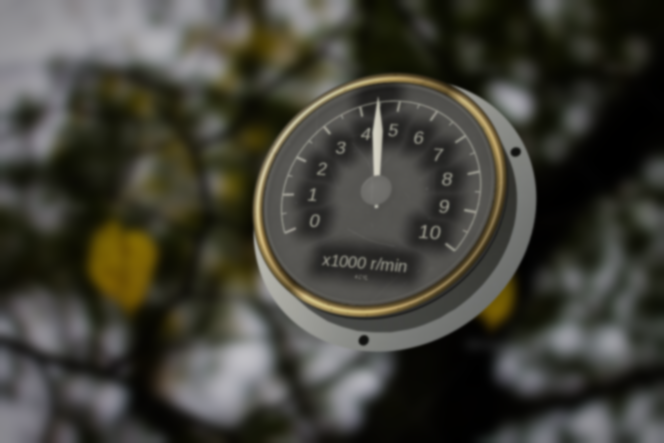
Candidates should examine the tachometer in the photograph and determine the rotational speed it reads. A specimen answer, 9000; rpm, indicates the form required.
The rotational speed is 4500; rpm
